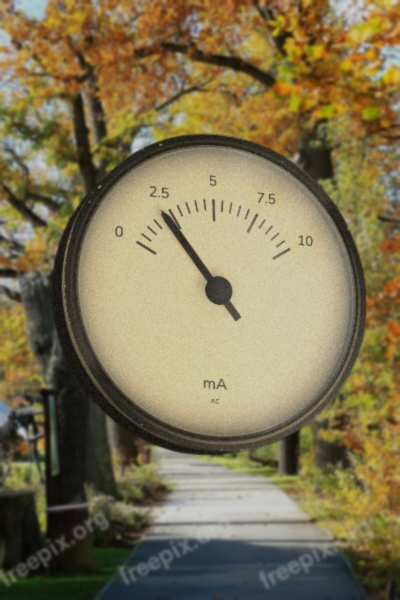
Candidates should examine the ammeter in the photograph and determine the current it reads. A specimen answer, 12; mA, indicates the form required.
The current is 2; mA
